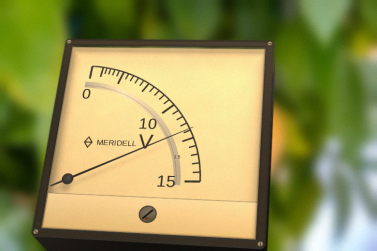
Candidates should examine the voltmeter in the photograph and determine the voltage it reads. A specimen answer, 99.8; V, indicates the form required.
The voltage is 12; V
